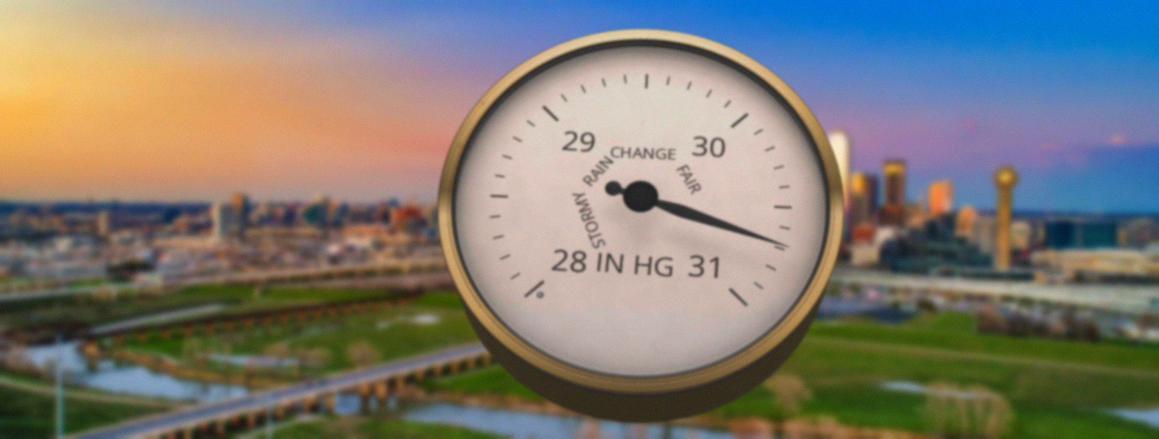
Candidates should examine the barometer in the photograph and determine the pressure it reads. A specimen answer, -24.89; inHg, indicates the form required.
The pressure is 30.7; inHg
